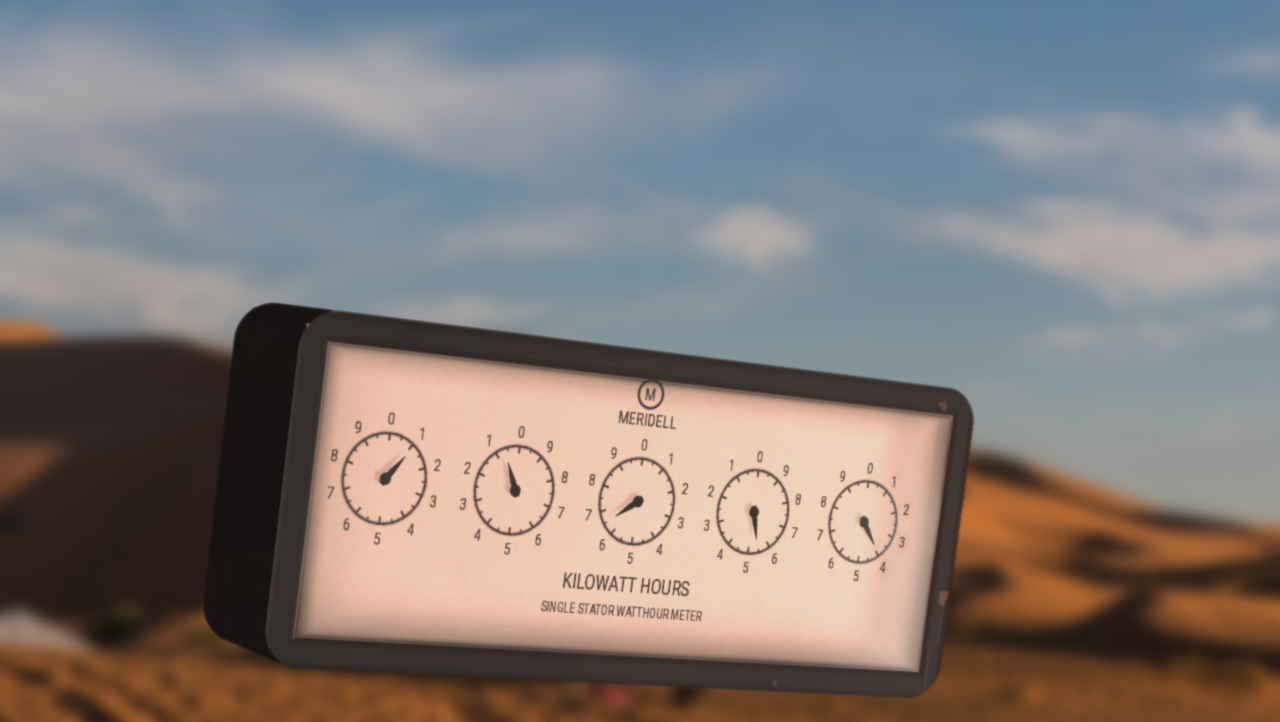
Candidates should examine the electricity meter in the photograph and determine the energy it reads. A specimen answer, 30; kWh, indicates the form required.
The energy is 10654; kWh
